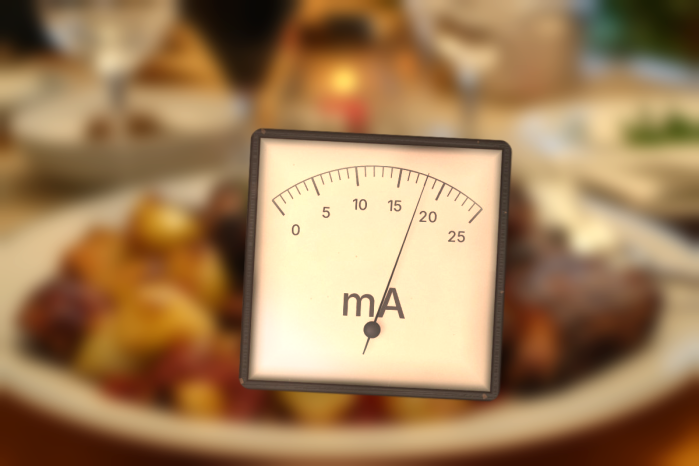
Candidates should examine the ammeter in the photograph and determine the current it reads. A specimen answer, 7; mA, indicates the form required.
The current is 18; mA
